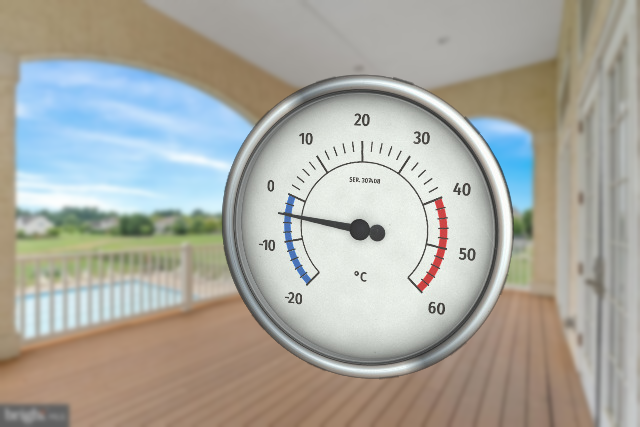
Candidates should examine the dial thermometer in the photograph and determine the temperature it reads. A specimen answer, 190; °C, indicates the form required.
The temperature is -4; °C
